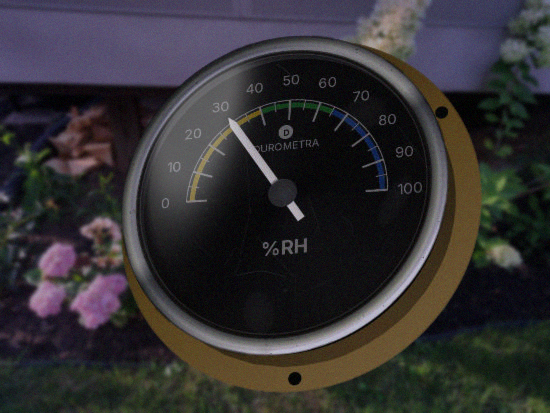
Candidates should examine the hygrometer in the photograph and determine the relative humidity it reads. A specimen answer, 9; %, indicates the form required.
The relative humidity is 30; %
